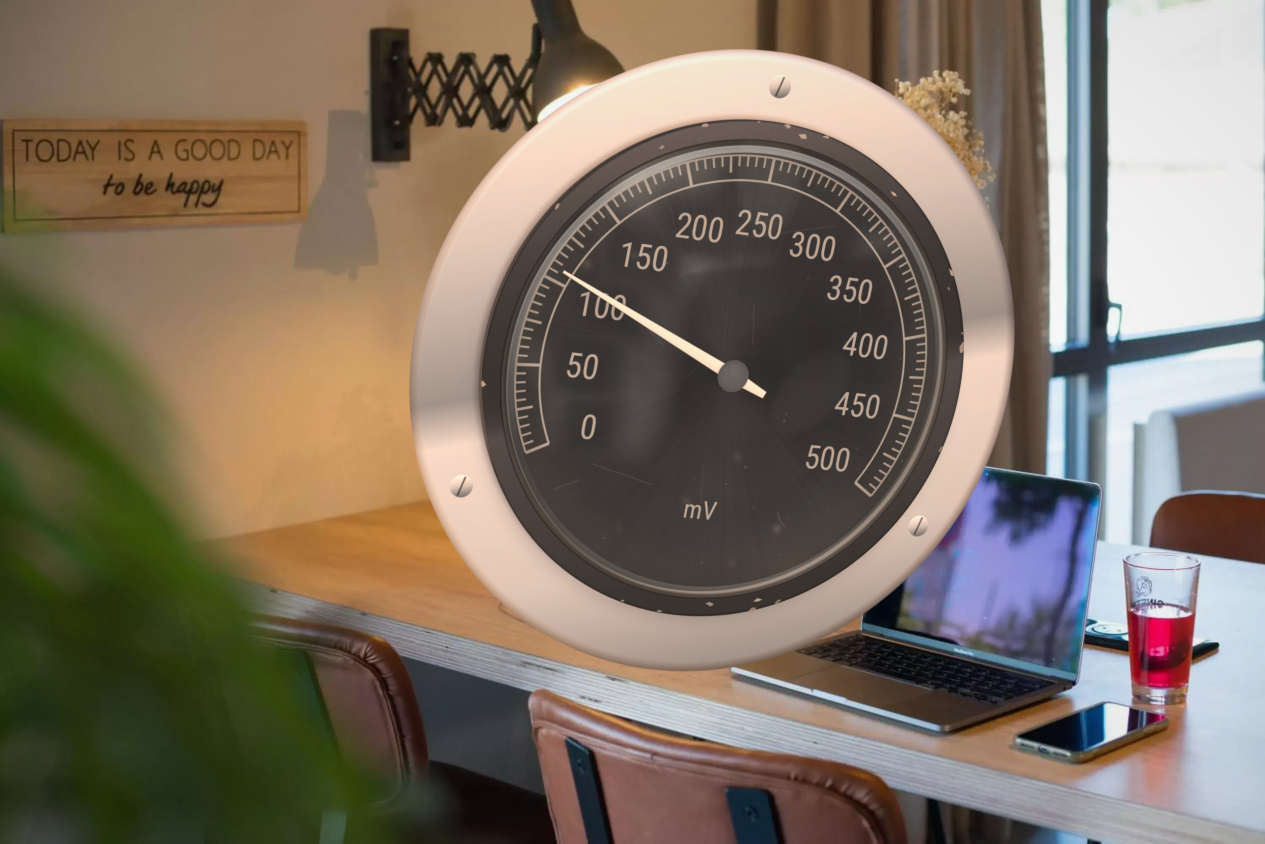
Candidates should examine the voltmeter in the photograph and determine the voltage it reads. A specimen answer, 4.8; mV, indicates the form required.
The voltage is 107.5; mV
